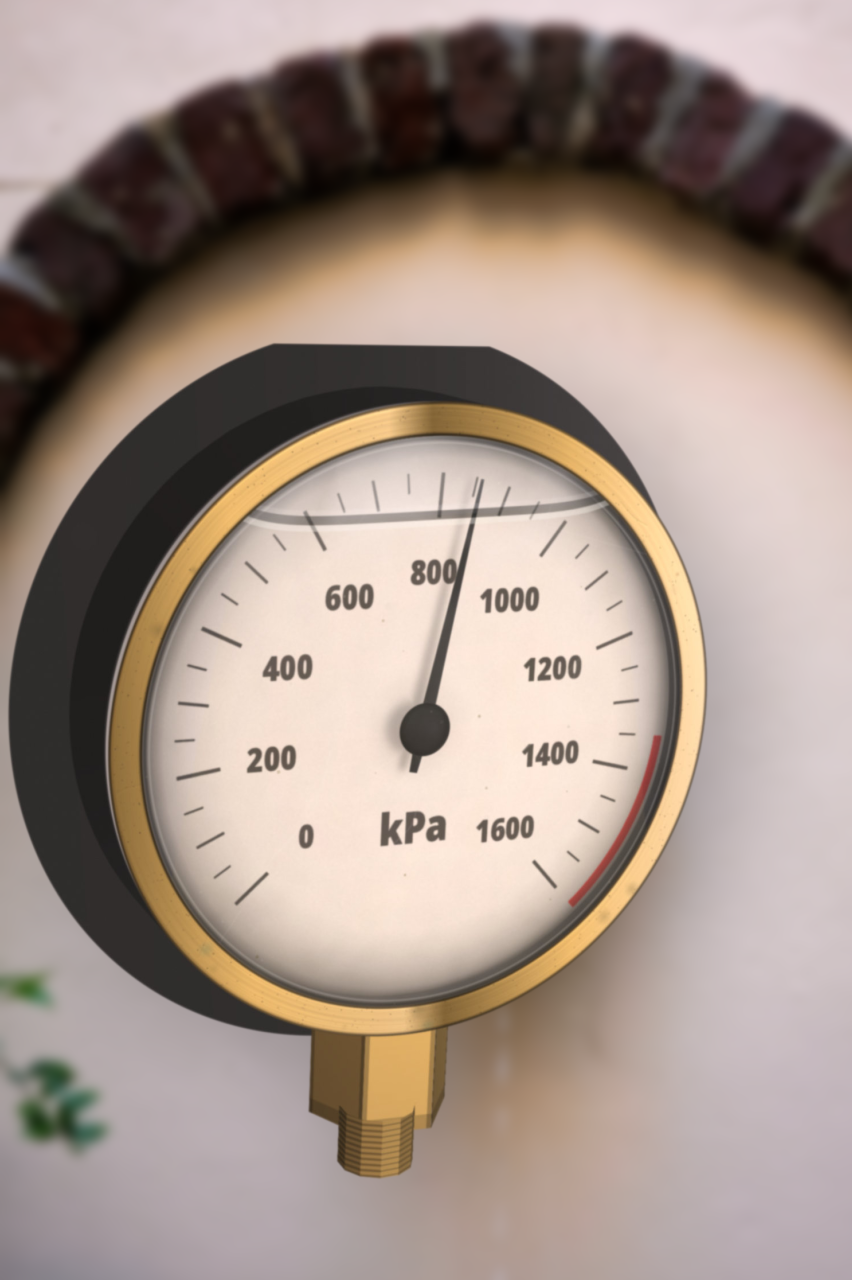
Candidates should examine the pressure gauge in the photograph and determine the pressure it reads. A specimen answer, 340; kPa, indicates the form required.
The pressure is 850; kPa
